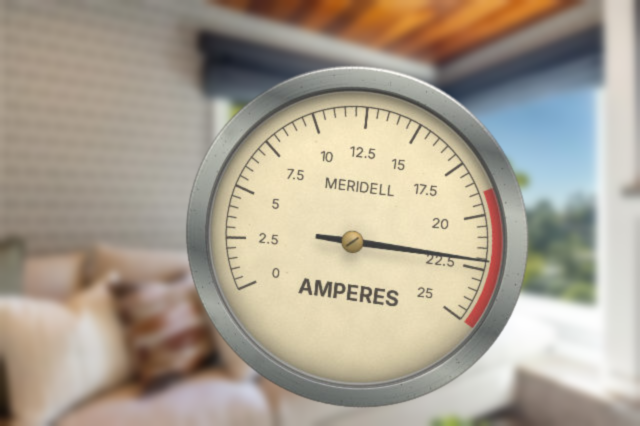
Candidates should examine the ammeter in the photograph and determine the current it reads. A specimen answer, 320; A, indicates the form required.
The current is 22; A
